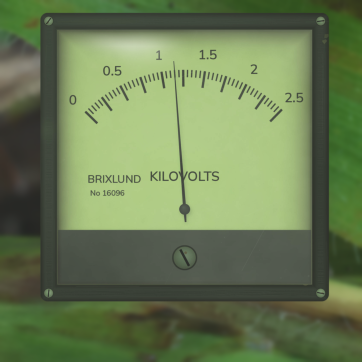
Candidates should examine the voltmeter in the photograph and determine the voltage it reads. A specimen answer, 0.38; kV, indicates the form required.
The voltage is 1.15; kV
